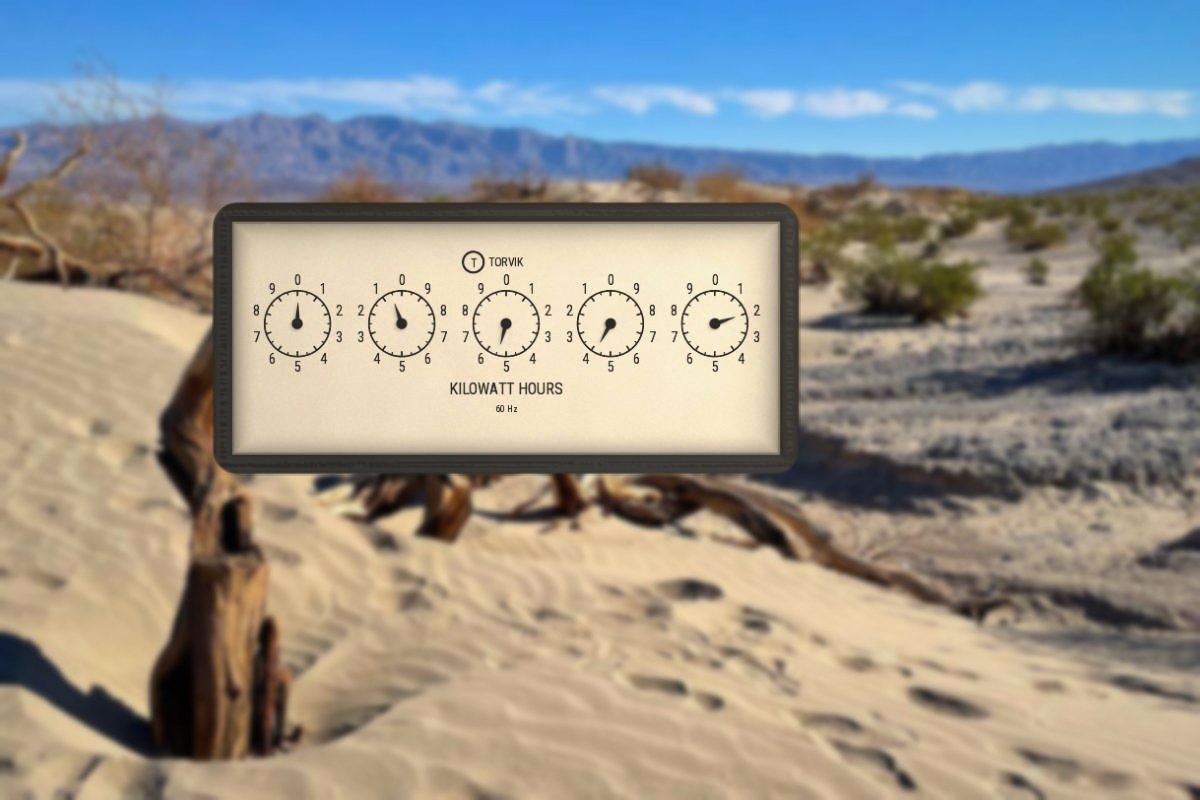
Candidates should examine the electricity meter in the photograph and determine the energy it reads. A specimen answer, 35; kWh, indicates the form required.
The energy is 542; kWh
